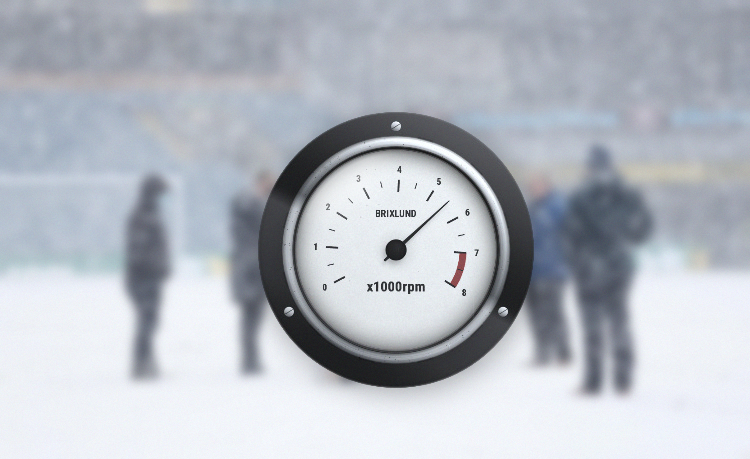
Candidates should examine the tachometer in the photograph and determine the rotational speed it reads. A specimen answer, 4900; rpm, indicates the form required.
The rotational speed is 5500; rpm
